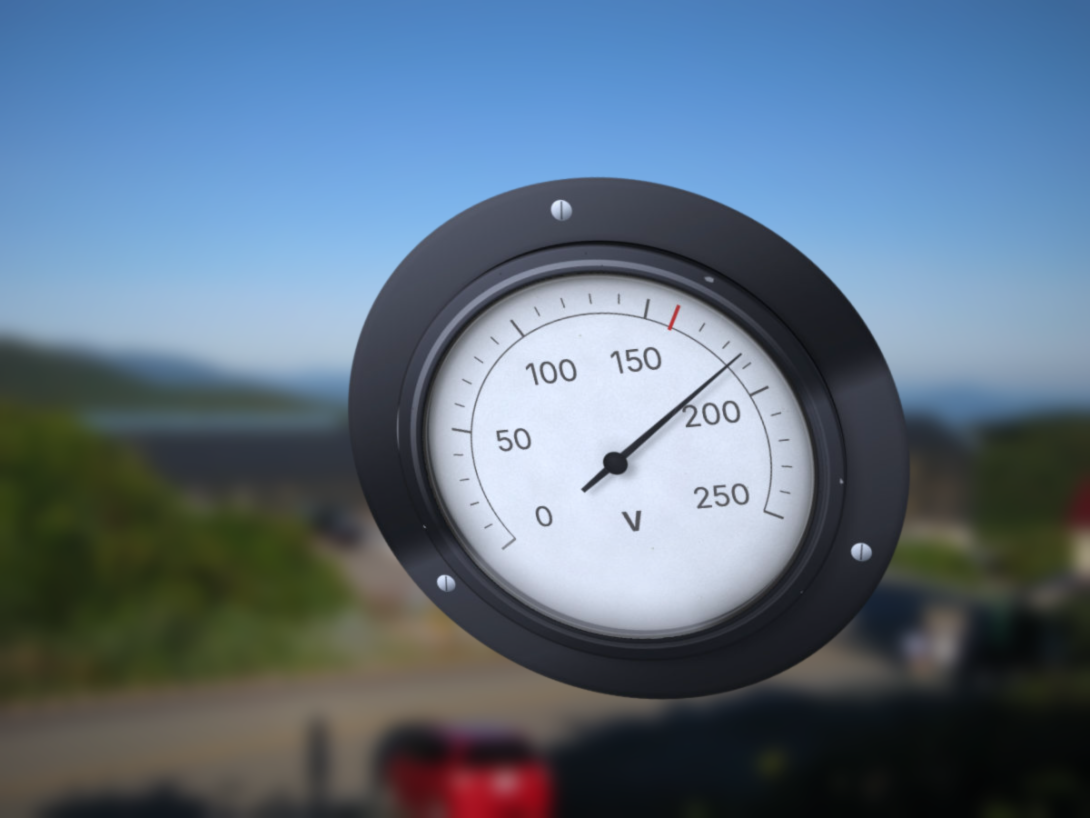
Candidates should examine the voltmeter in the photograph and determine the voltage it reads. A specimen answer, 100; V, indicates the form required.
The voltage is 185; V
